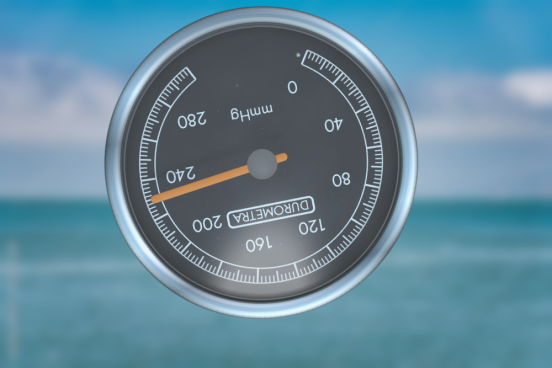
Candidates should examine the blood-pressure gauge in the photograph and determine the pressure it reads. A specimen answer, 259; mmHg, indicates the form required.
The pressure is 230; mmHg
